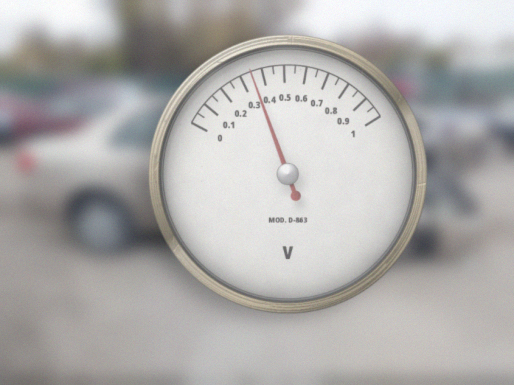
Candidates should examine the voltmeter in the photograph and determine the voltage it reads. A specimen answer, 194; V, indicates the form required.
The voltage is 0.35; V
